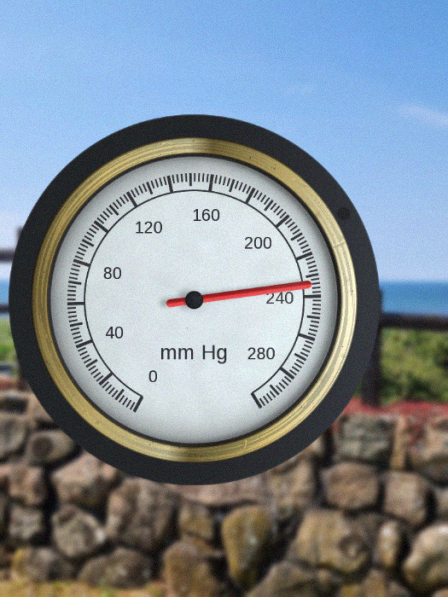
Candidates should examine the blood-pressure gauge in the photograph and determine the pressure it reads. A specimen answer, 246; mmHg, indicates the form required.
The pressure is 234; mmHg
